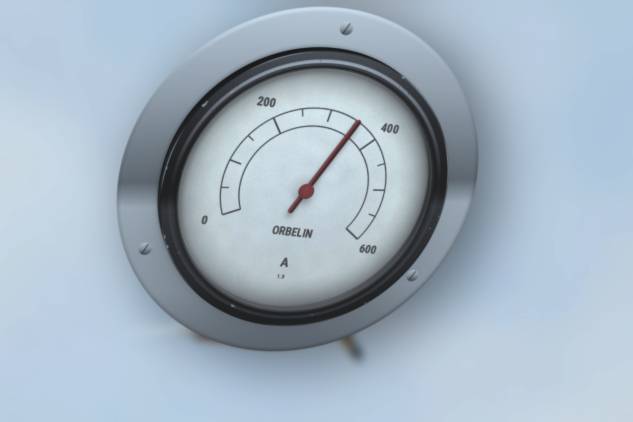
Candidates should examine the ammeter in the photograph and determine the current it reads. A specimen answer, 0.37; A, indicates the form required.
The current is 350; A
